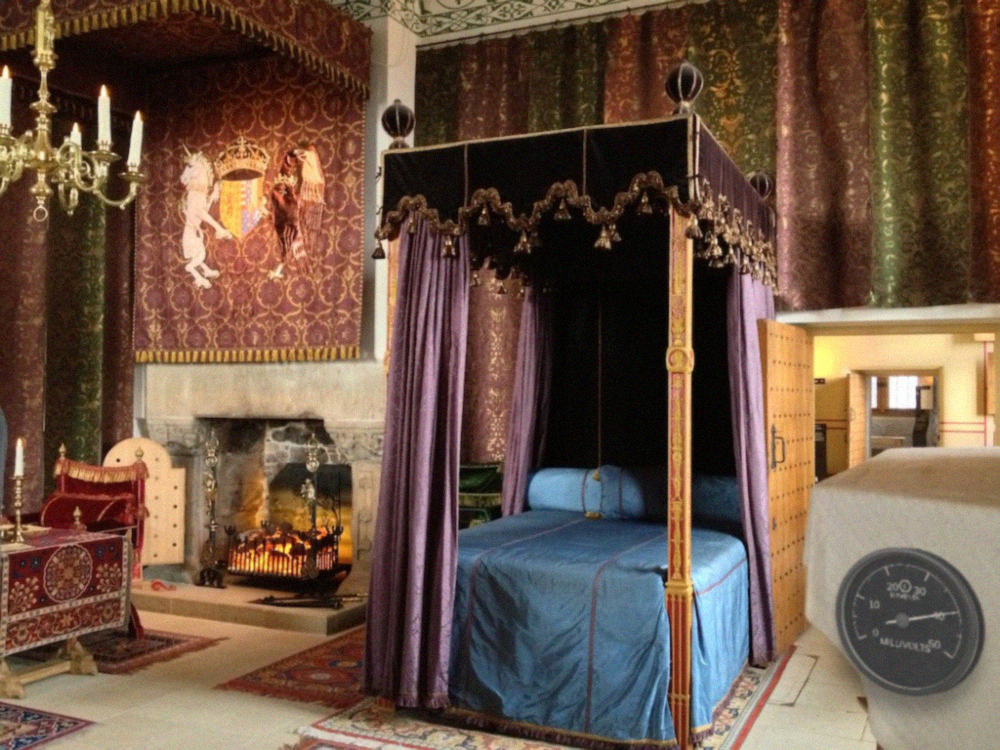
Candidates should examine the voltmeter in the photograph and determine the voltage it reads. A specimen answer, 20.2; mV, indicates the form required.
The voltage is 40; mV
